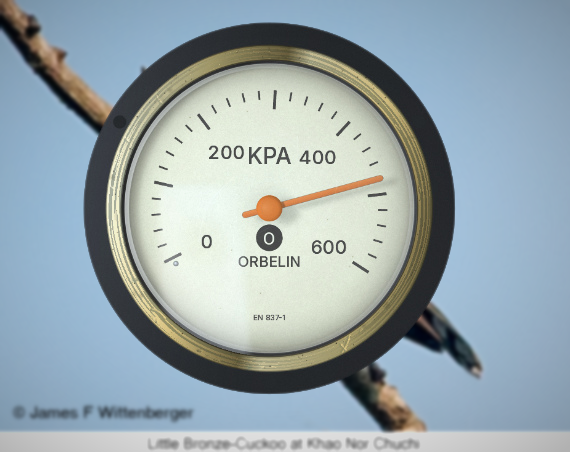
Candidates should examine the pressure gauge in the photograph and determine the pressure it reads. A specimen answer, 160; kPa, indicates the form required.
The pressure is 480; kPa
